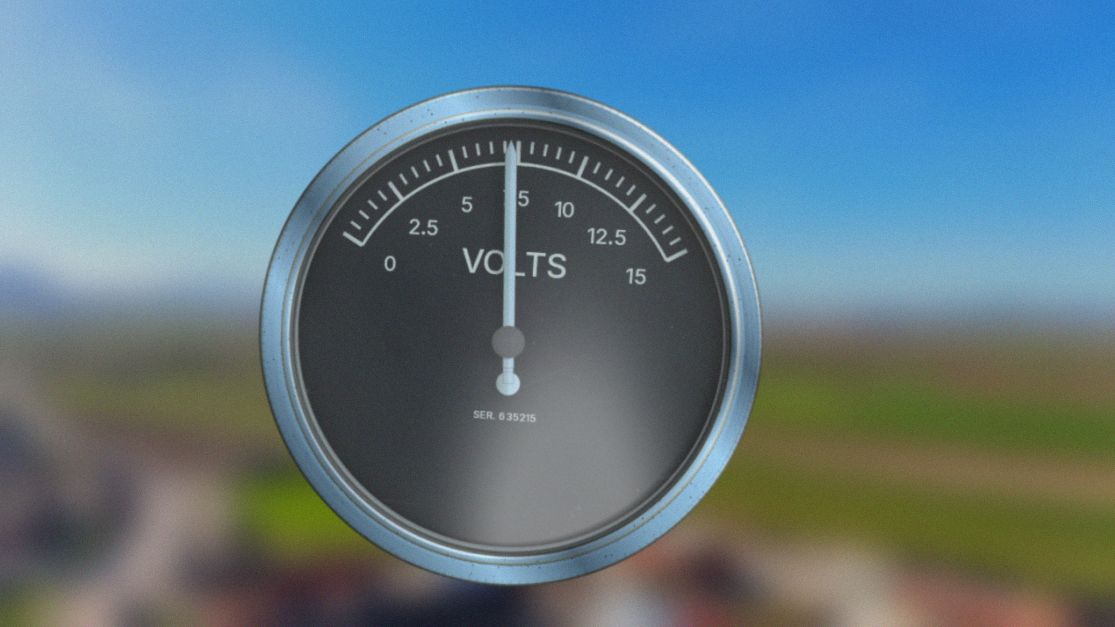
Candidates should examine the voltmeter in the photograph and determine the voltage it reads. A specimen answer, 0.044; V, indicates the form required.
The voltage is 7.25; V
